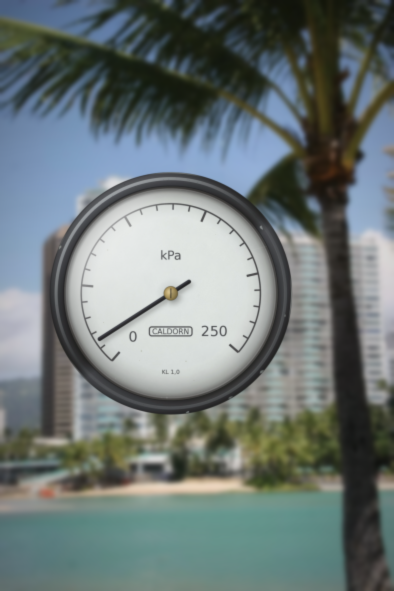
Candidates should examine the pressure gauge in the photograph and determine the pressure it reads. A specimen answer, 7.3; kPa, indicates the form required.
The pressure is 15; kPa
